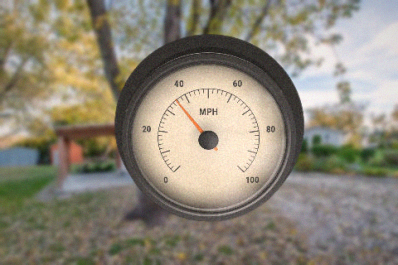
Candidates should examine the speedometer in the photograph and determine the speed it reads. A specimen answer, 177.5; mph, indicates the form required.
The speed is 36; mph
